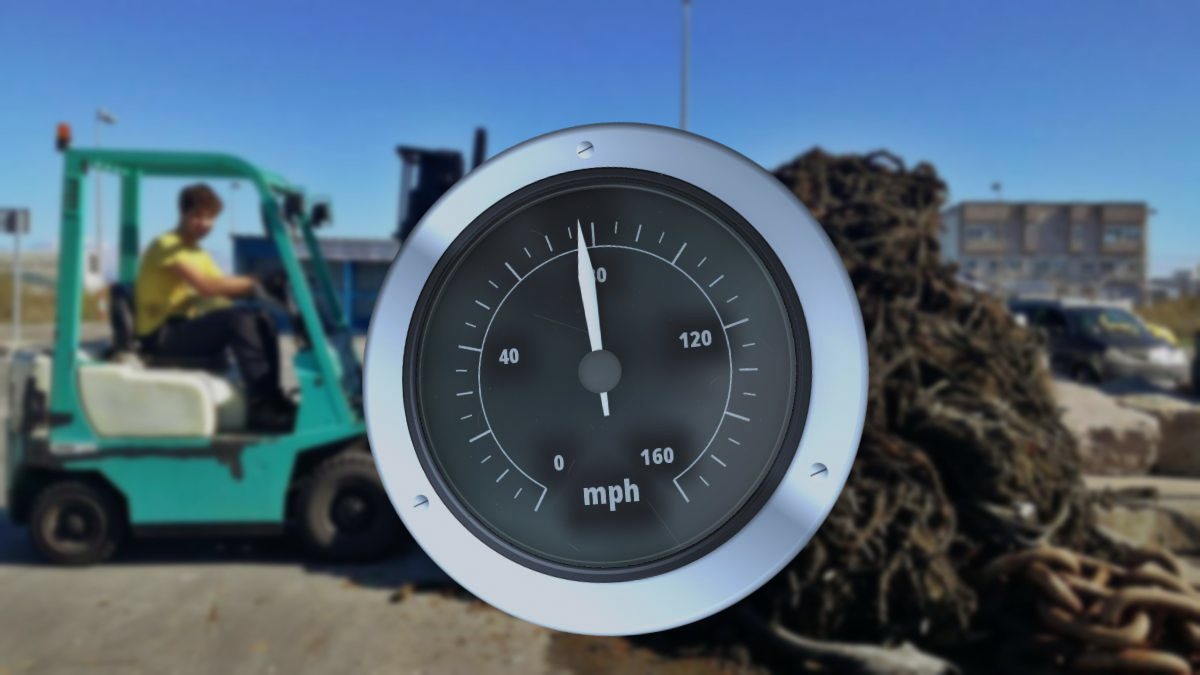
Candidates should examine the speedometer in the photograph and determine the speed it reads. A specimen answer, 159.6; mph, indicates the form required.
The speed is 77.5; mph
